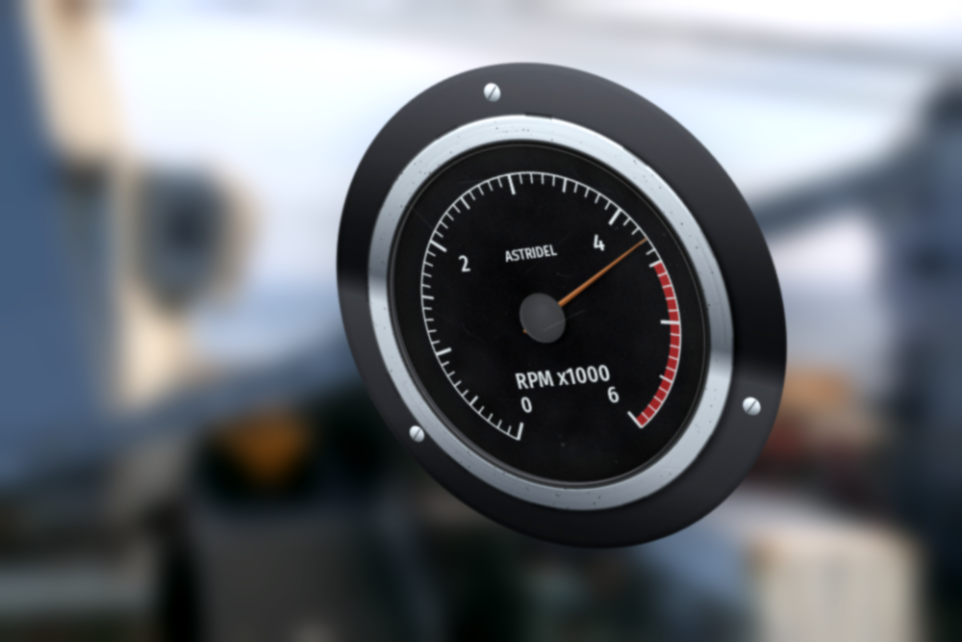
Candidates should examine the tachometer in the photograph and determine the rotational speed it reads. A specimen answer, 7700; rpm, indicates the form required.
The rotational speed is 4300; rpm
